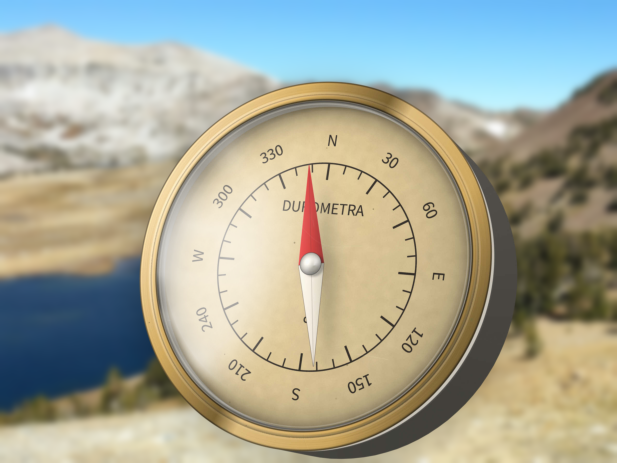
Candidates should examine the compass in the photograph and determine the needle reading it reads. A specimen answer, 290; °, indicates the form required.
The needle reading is 350; °
